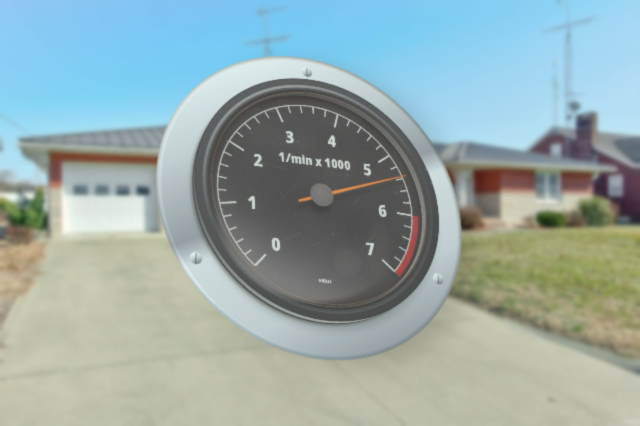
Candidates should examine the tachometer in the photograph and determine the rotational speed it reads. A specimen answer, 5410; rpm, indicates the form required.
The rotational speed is 5400; rpm
